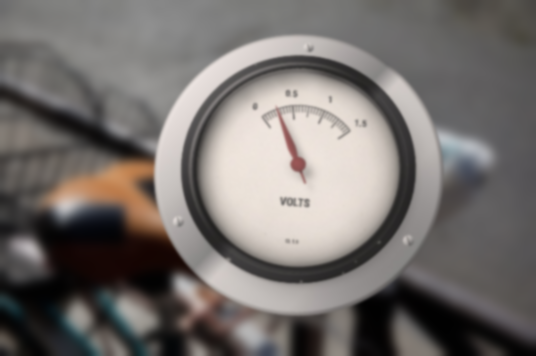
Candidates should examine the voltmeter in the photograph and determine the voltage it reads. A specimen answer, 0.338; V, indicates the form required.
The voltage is 0.25; V
